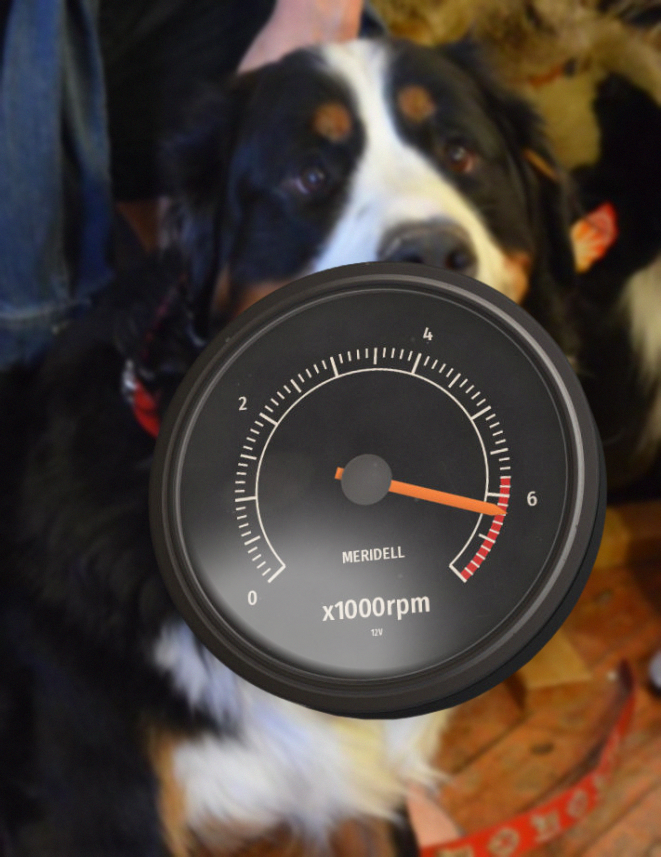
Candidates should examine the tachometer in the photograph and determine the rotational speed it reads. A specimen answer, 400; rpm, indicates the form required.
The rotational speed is 6200; rpm
